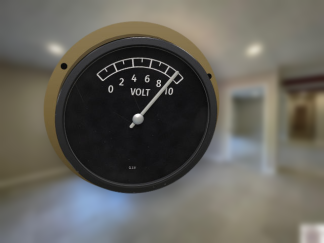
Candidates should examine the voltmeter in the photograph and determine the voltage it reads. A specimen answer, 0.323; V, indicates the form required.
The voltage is 9; V
